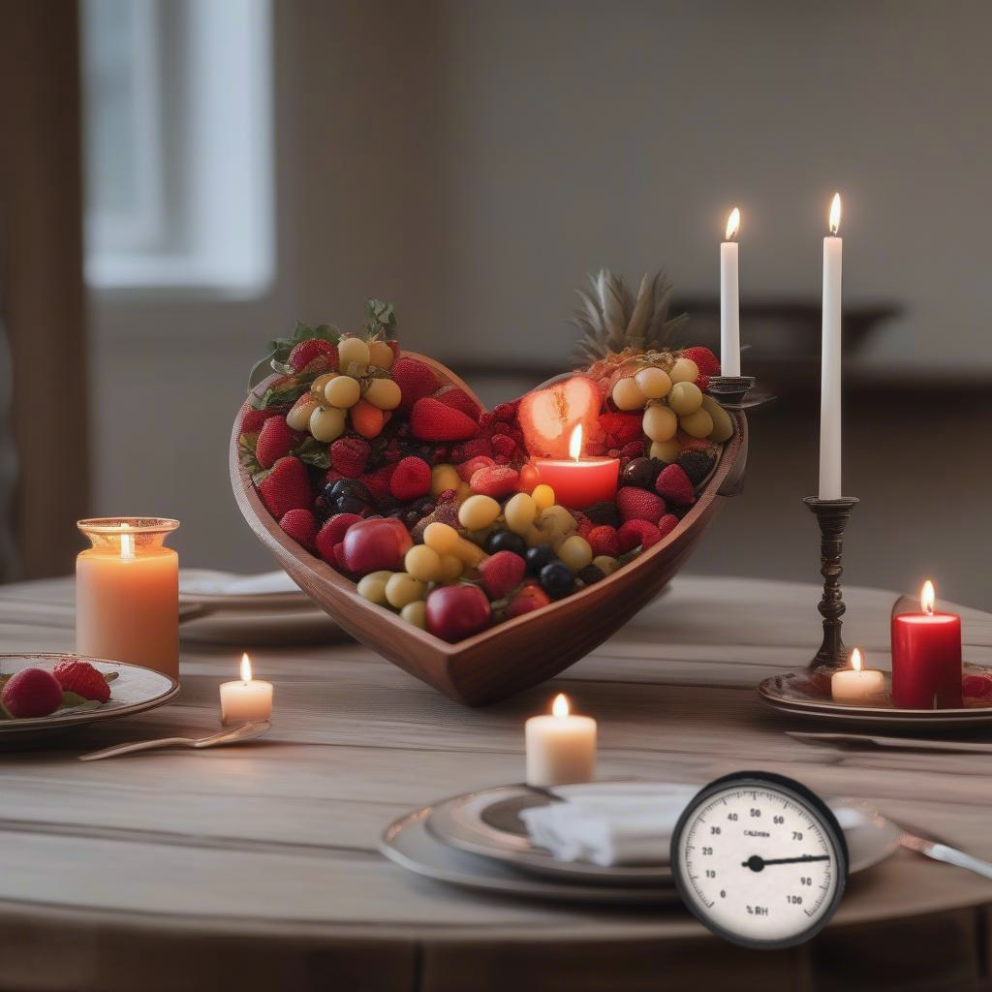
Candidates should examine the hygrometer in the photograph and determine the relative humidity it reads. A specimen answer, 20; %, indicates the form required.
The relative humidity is 80; %
